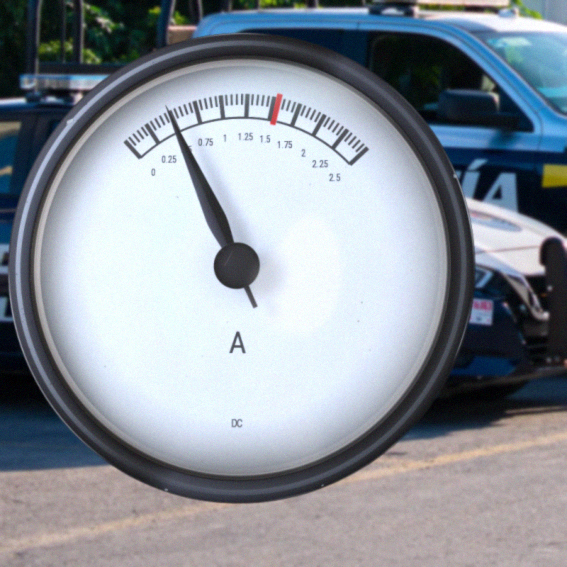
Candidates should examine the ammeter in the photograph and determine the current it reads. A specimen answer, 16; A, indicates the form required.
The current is 0.5; A
